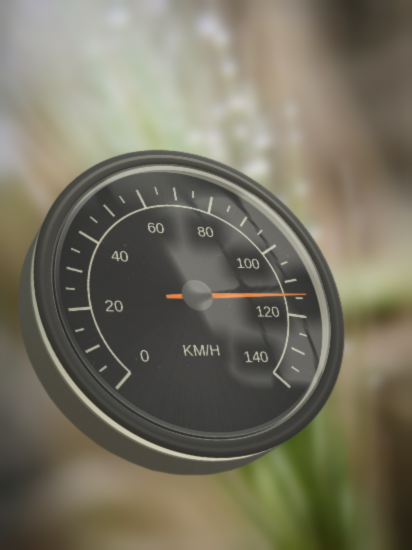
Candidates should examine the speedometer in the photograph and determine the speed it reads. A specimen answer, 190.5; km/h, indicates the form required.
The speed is 115; km/h
